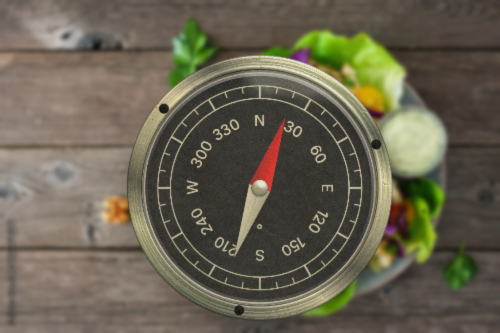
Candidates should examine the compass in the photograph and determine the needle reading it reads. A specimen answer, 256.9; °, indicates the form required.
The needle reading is 20; °
